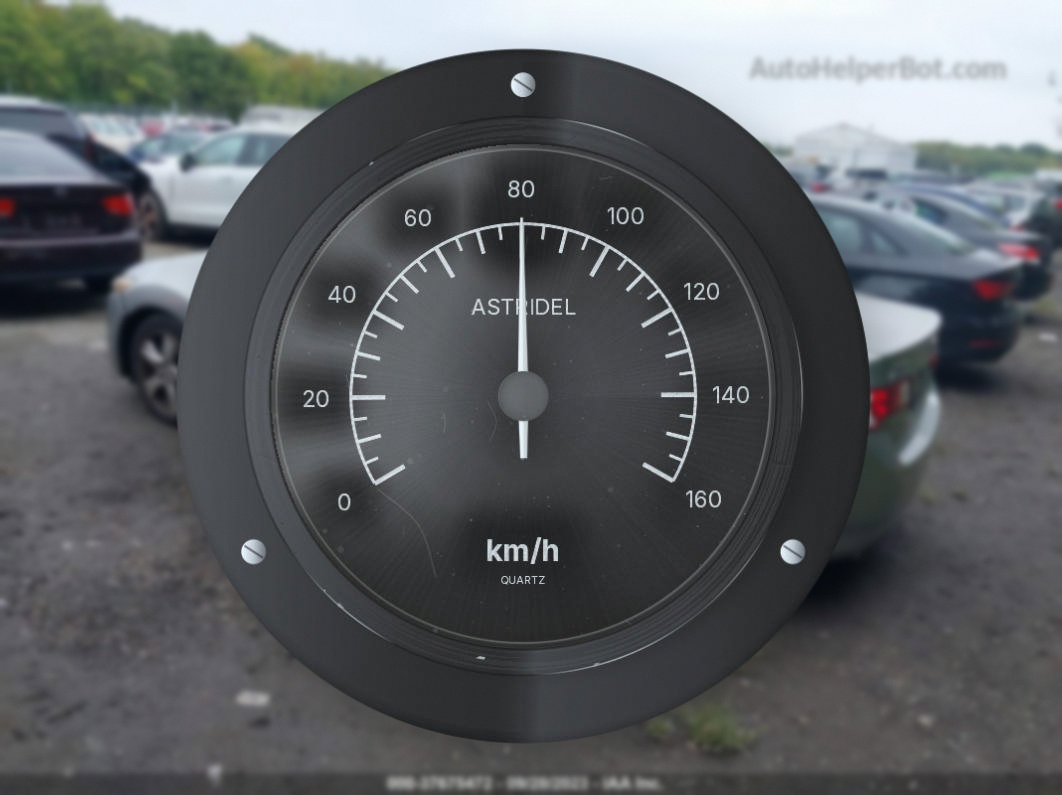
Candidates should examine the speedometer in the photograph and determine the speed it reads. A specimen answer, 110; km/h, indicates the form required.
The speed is 80; km/h
